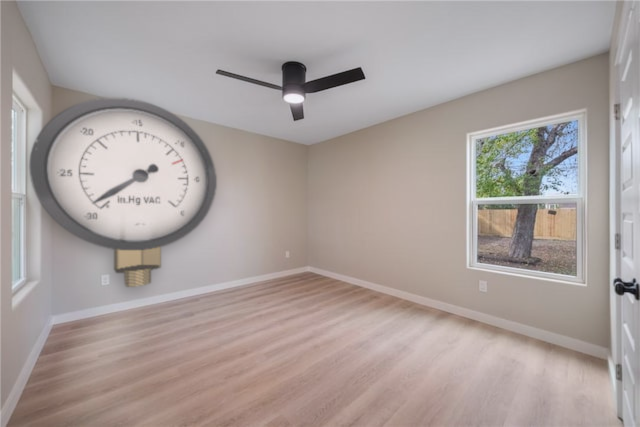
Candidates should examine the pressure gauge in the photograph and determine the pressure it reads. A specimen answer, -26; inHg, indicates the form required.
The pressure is -29; inHg
